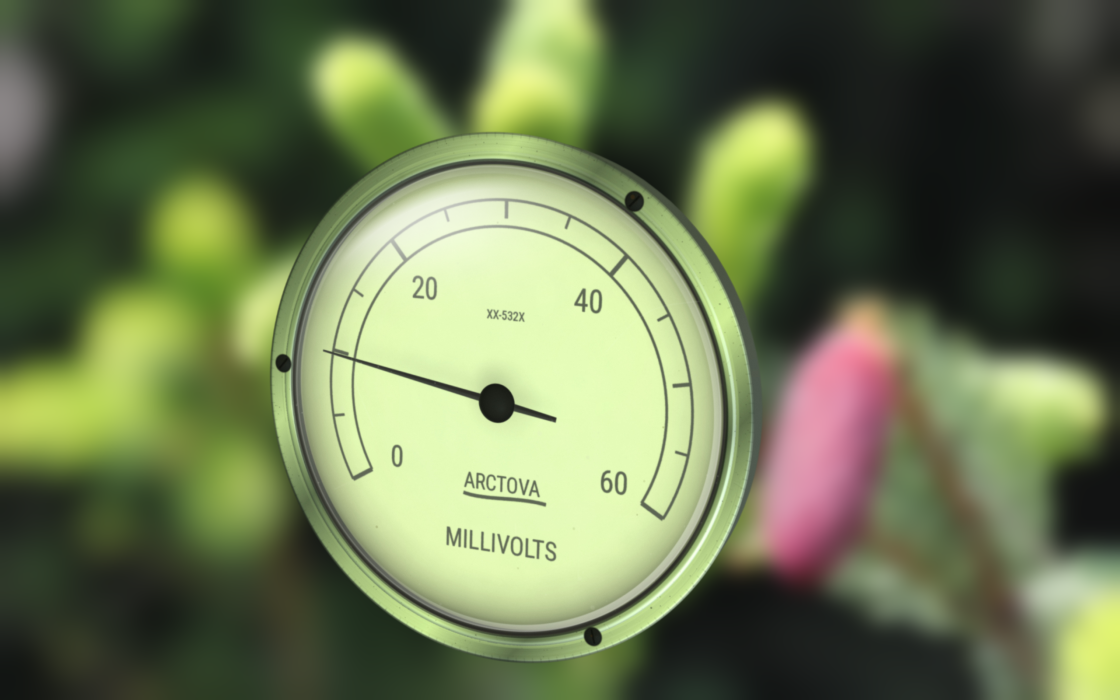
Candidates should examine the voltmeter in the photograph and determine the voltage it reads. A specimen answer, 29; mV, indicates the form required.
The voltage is 10; mV
